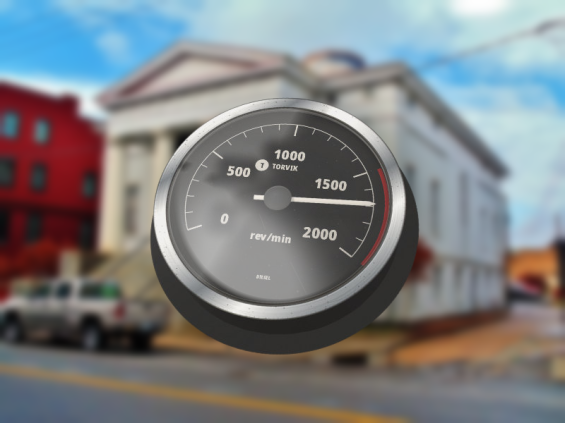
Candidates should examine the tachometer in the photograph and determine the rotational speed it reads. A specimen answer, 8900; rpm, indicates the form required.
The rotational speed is 1700; rpm
